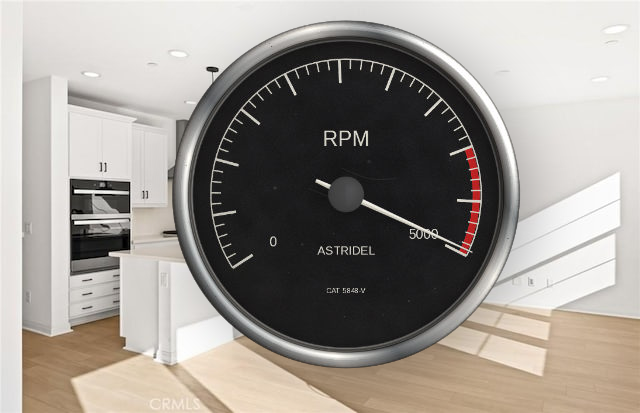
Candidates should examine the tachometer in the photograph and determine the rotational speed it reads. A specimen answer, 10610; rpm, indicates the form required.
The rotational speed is 4950; rpm
